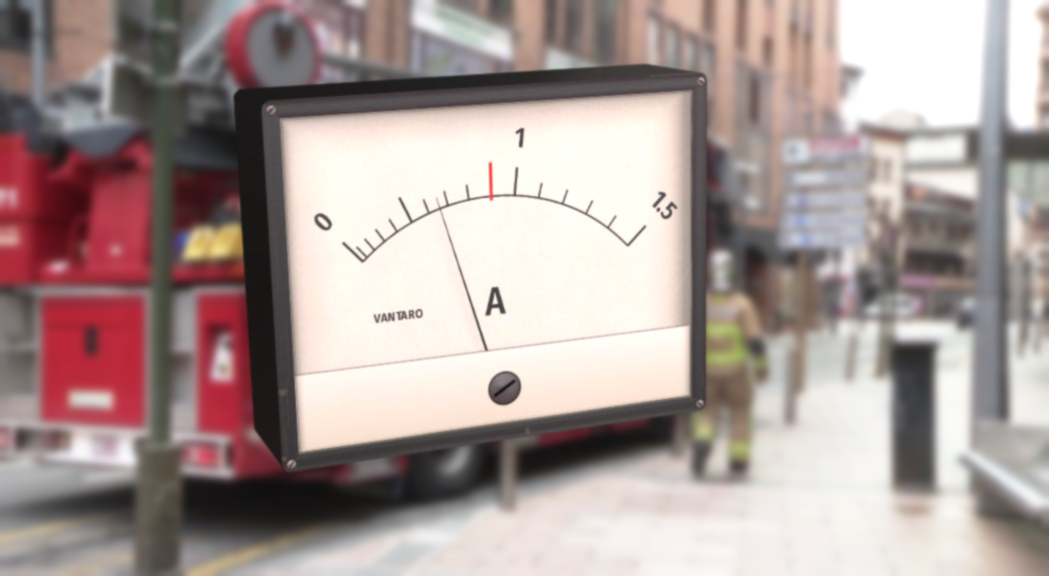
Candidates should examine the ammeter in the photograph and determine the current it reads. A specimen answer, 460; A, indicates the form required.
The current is 0.65; A
